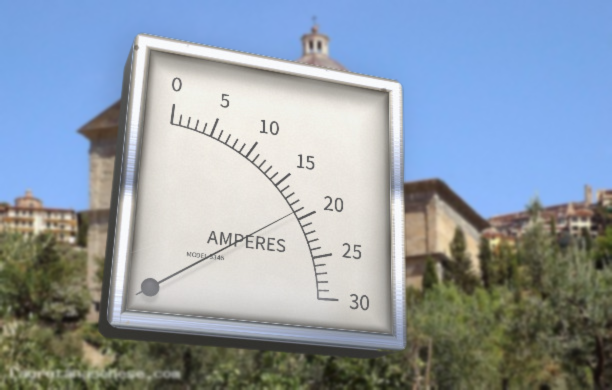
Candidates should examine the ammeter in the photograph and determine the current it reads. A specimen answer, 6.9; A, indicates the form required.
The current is 19; A
